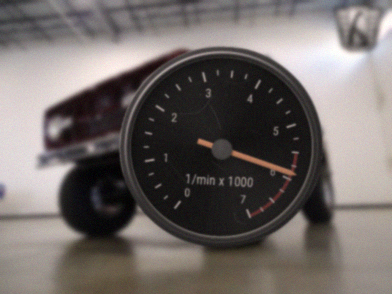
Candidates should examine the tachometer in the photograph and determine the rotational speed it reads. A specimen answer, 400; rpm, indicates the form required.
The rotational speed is 5875; rpm
